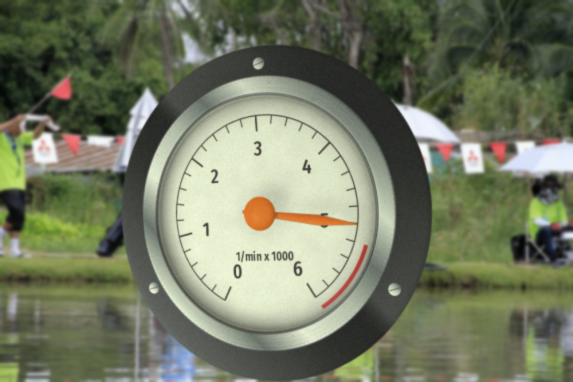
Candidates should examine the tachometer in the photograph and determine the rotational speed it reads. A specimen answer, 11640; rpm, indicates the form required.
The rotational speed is 5000; rpm
